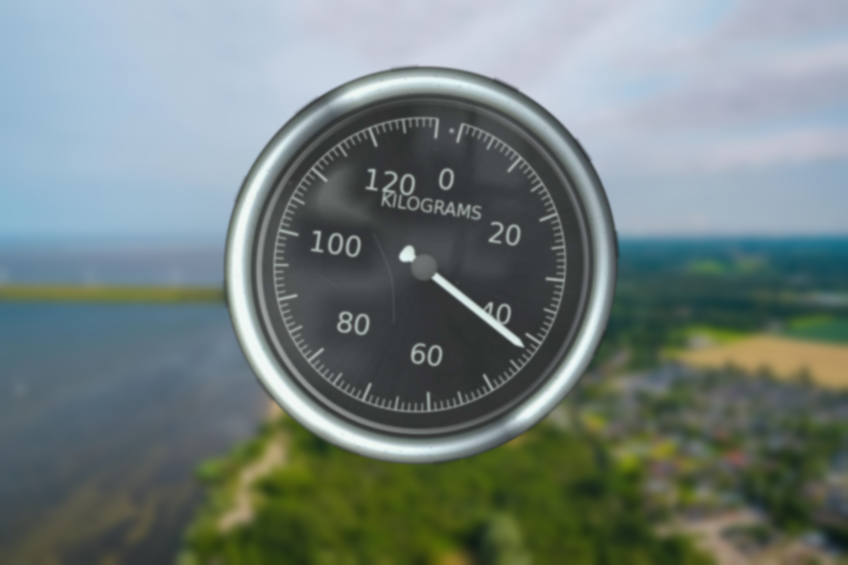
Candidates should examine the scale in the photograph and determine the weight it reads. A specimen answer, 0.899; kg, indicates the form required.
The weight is 42; kg
